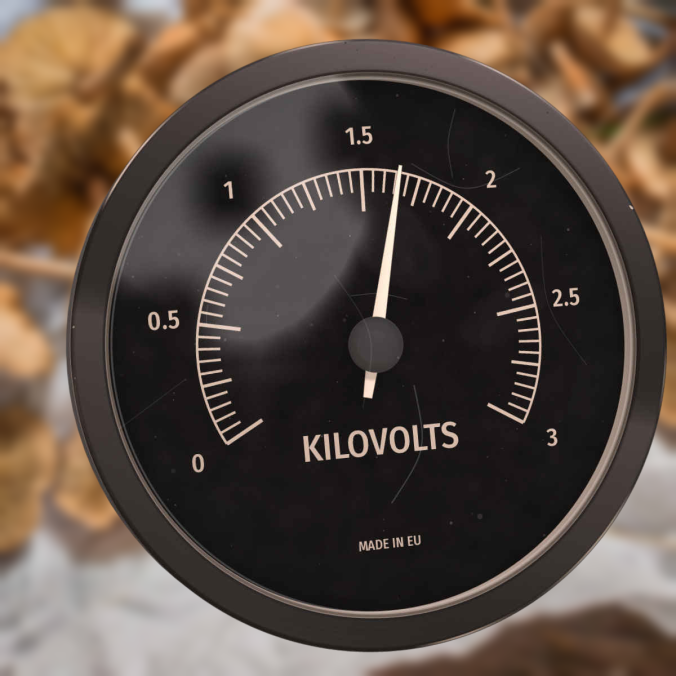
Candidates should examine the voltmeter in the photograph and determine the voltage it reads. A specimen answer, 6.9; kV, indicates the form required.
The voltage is 1.65; kV
